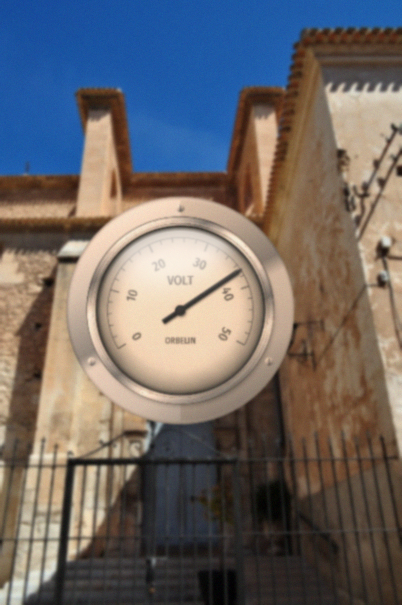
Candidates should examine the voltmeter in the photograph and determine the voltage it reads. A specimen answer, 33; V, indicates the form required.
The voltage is 37; V
